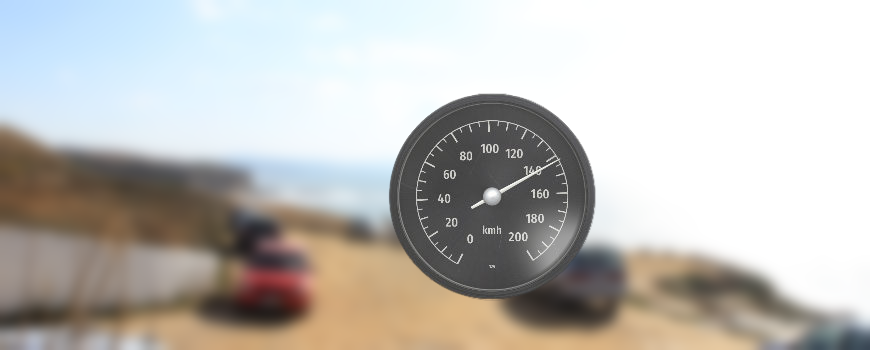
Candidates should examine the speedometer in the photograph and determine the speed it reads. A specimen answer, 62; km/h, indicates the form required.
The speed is 142.5; km/h
